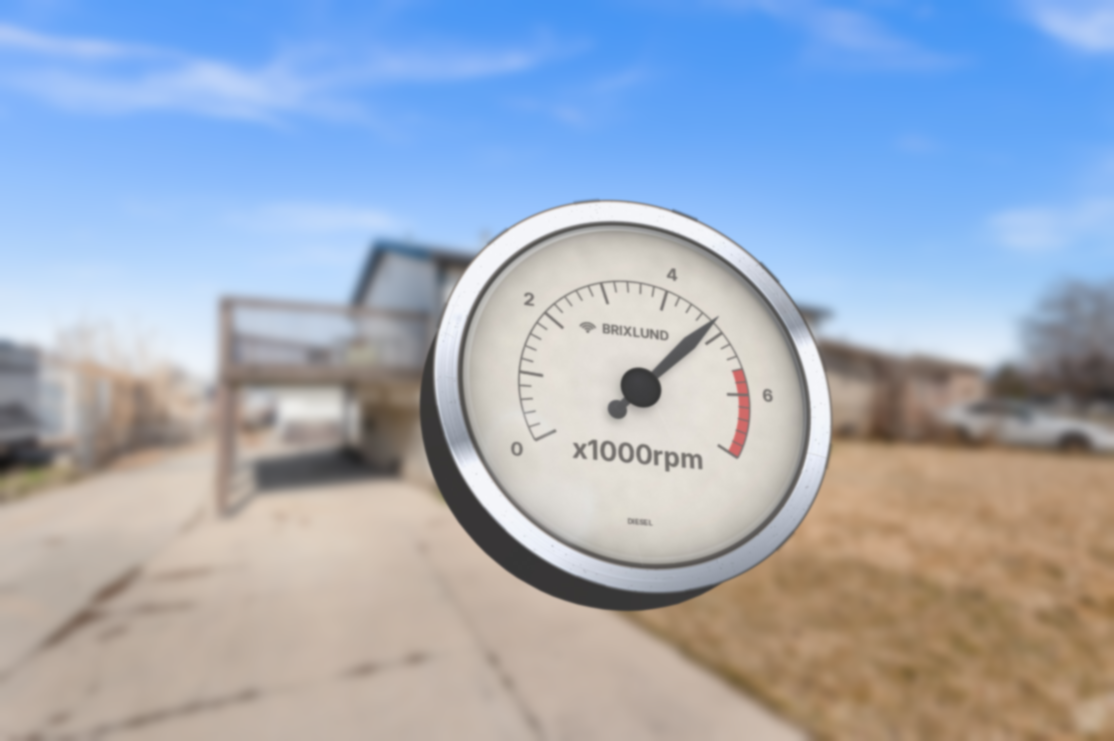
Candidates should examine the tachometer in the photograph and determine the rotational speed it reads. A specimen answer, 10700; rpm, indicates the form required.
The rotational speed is 4800; rpm
